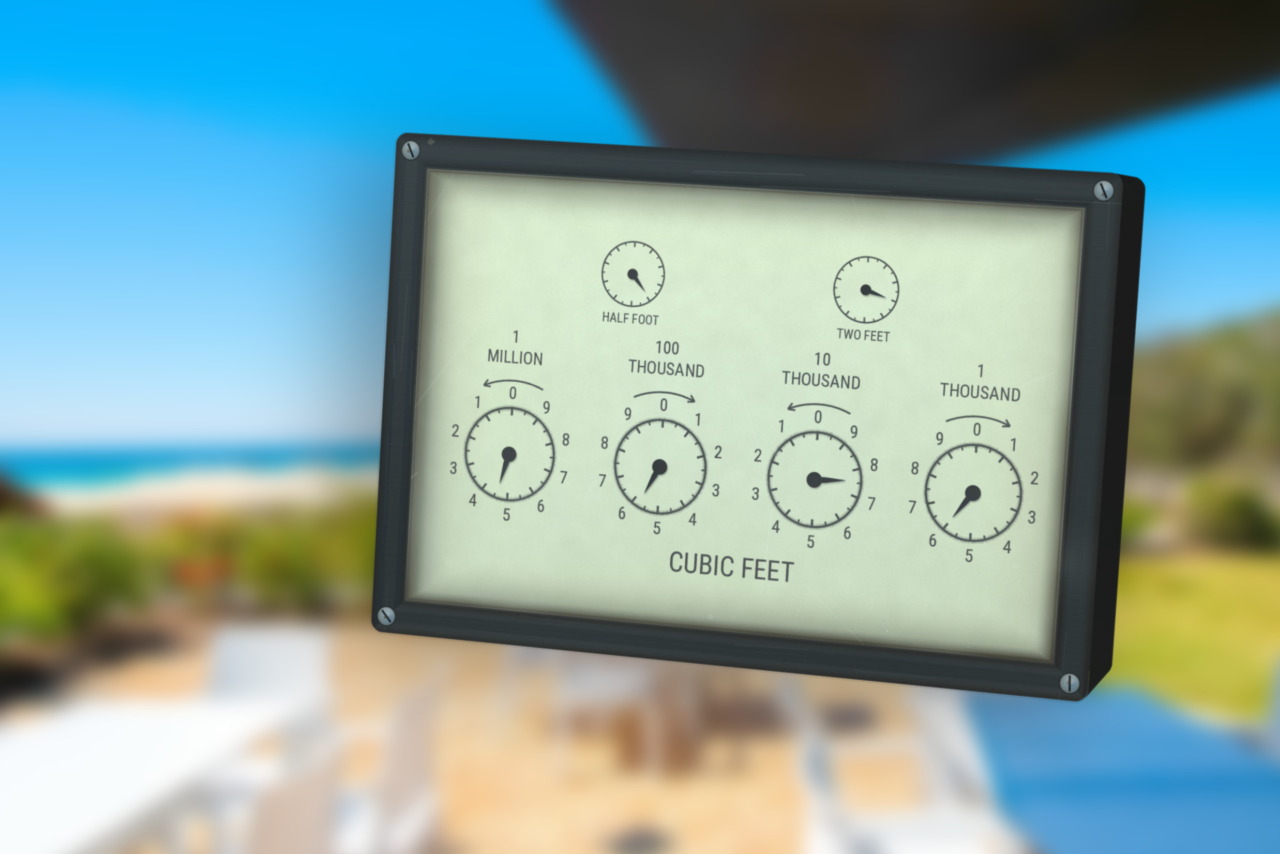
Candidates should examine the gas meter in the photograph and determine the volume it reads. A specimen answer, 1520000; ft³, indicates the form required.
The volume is 457600; ft³
